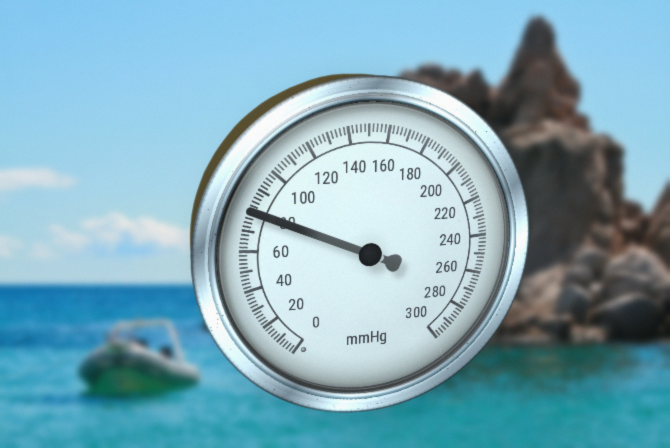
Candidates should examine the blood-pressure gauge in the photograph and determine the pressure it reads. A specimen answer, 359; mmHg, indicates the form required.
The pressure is 80; mmHg
